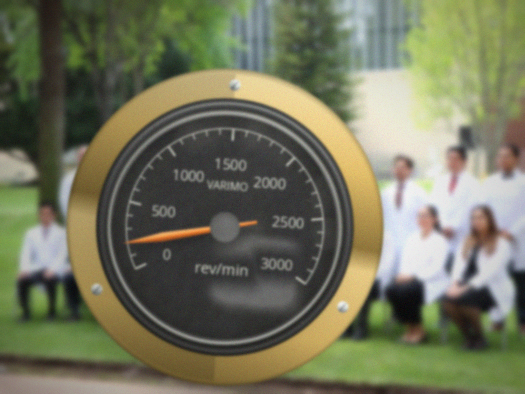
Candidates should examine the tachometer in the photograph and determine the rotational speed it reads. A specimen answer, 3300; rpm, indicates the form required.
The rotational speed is 200; rpm
